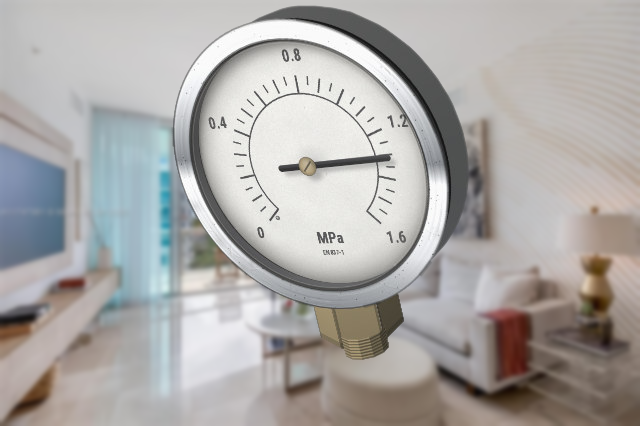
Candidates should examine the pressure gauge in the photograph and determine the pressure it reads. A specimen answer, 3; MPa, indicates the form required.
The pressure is 1.3; MPa
